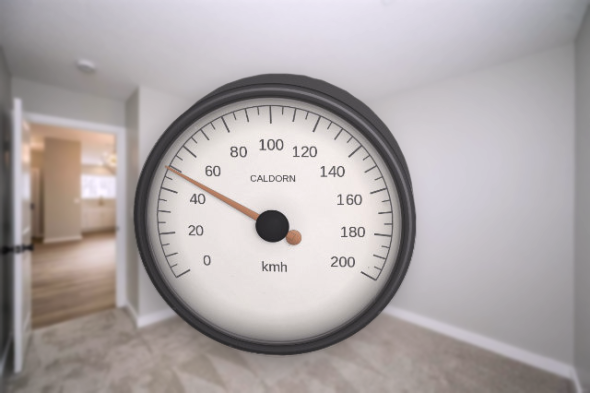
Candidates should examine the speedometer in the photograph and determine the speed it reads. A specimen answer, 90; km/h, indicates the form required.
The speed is 50; km/h
